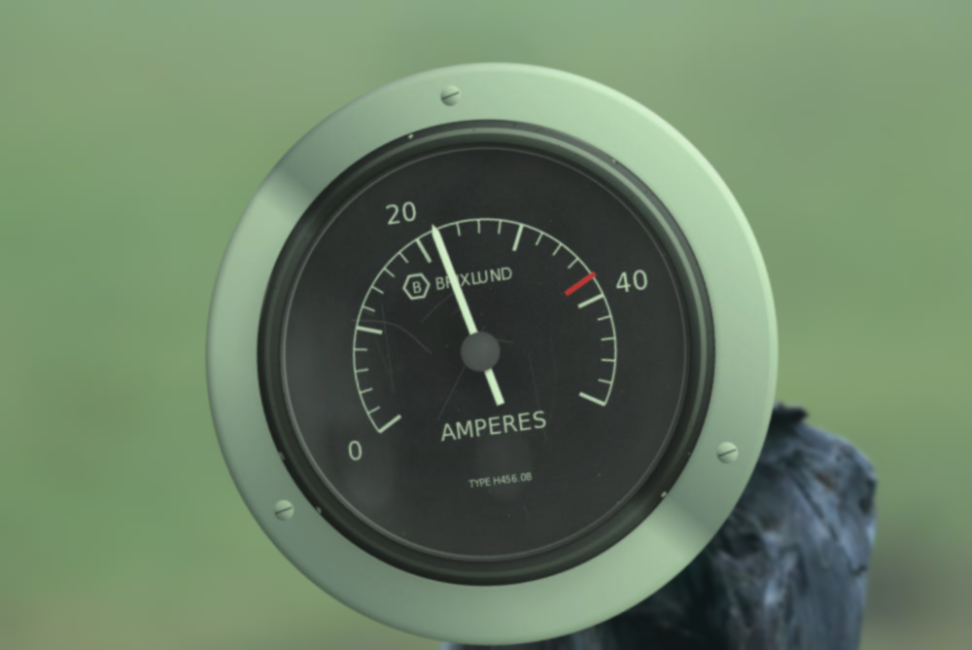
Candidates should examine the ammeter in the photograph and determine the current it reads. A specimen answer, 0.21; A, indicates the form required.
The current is 22; A
